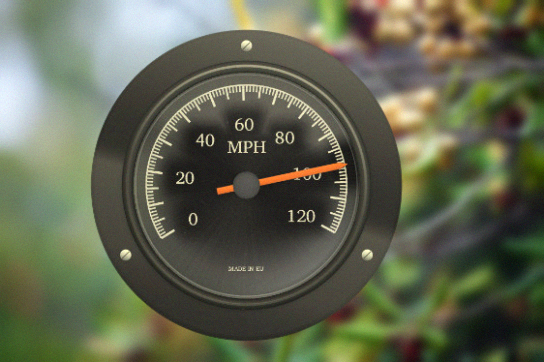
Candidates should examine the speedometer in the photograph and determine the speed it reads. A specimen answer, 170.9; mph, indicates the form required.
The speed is 100; mph
